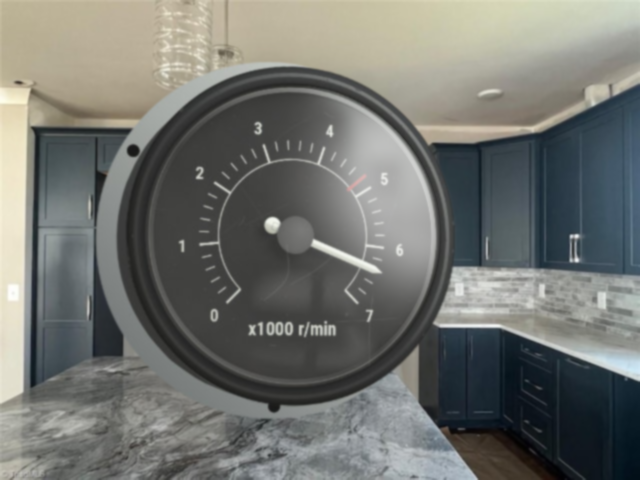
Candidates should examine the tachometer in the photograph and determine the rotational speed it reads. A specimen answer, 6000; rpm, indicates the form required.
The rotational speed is 6400; rpm
